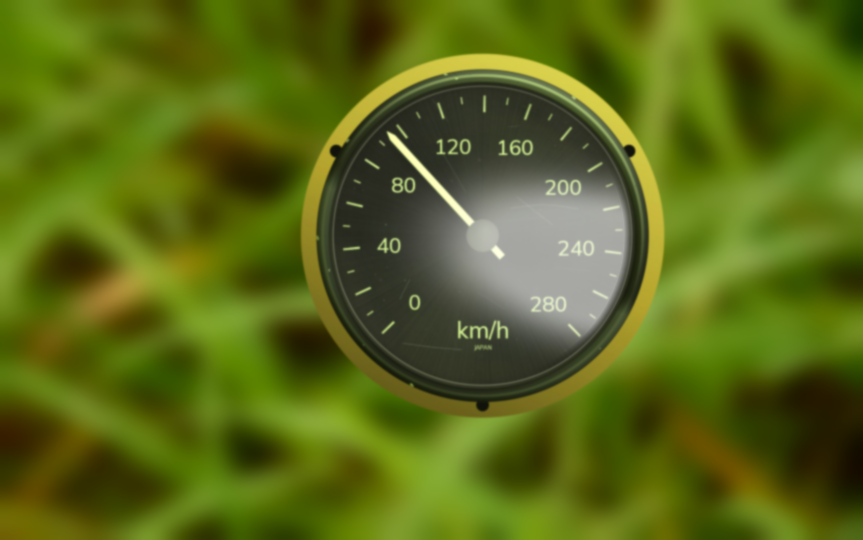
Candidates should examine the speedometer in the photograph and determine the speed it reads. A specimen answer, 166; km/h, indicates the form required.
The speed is 95; km/h
